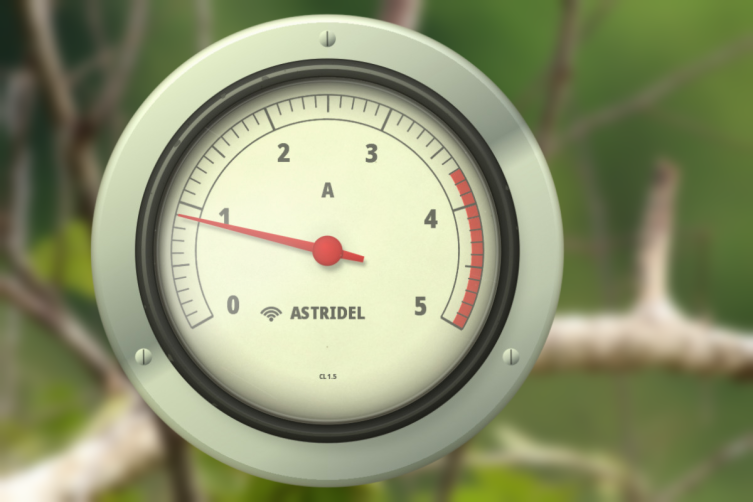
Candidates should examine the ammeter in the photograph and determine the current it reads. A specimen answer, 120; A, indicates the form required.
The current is 0.9; A
